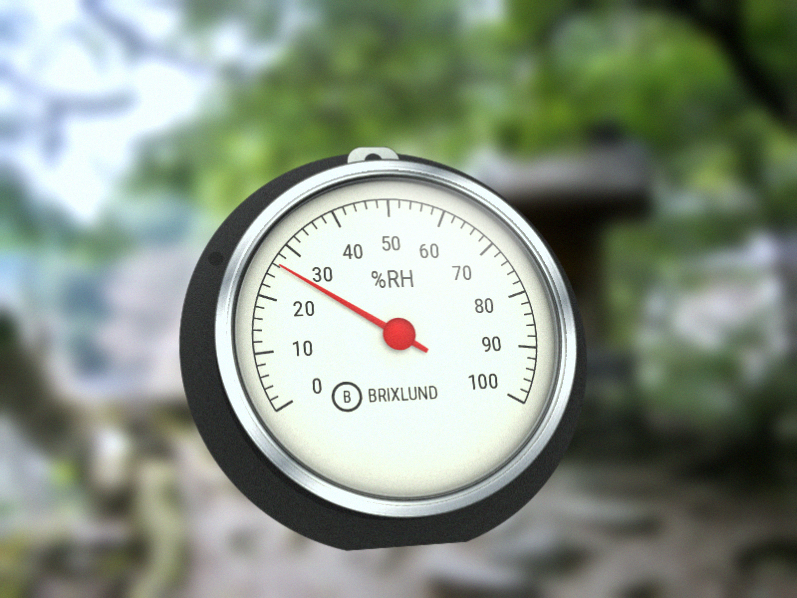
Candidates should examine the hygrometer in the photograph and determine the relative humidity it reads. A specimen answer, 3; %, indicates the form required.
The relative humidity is 26; %
